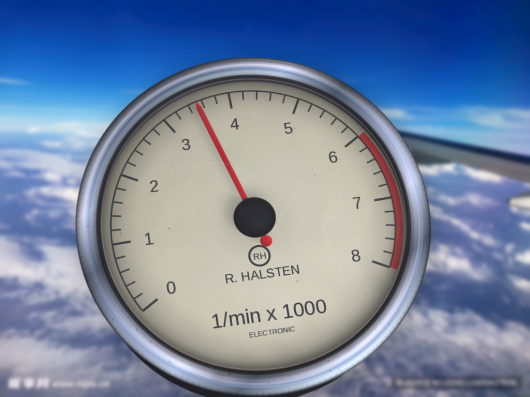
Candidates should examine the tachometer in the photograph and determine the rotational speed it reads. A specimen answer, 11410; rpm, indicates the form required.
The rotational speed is 3500; rpm
